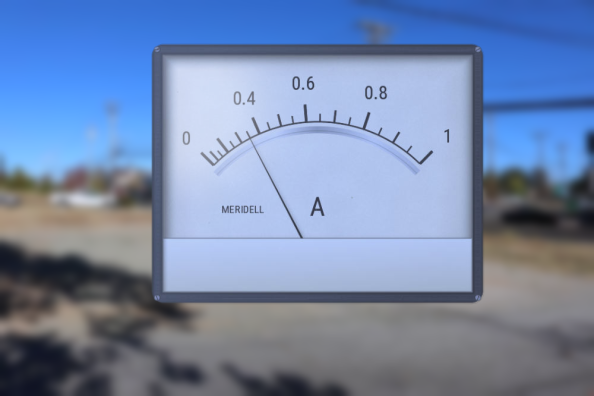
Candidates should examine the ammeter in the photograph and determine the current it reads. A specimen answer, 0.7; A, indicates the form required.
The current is 0.35; A
